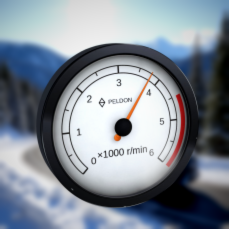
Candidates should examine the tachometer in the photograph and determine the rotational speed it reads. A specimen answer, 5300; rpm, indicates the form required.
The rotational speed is 3750; rpm
